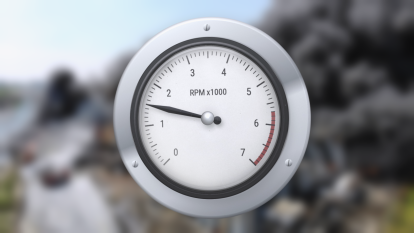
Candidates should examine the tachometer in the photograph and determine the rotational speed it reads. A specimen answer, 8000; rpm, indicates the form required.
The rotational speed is 1500; rpm
